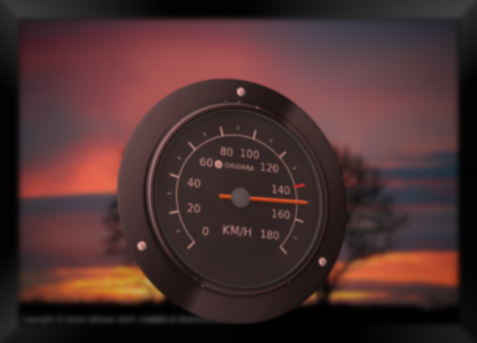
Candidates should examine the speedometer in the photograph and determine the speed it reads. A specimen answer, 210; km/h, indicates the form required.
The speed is 150; km/h
